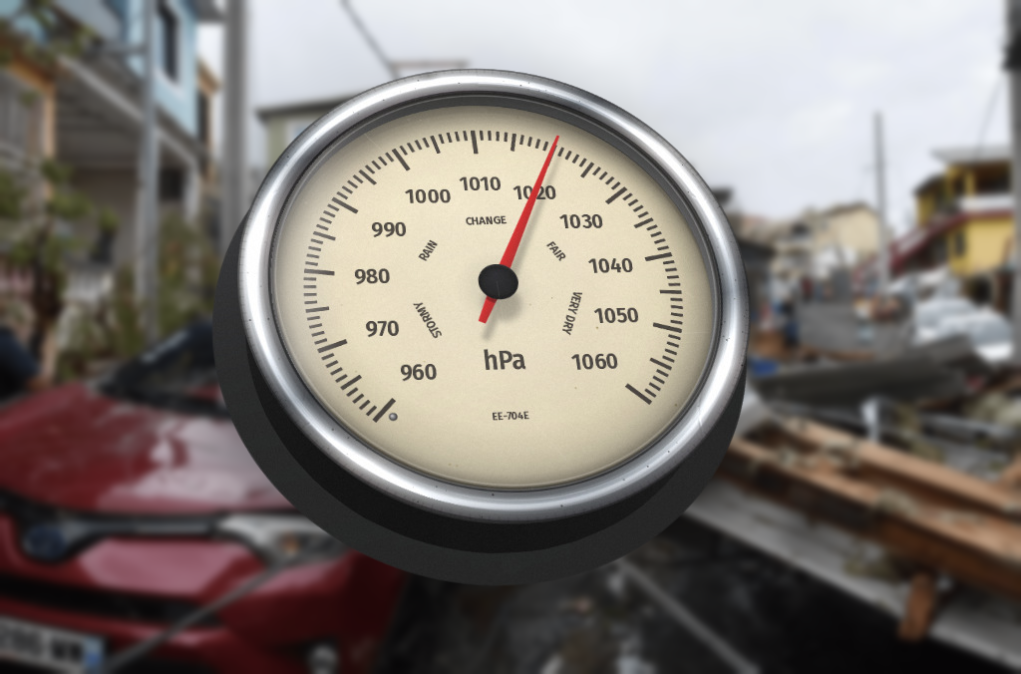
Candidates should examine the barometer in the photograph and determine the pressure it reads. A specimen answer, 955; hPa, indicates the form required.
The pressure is 1020; hPa
